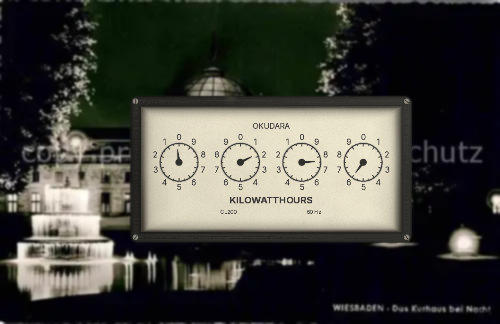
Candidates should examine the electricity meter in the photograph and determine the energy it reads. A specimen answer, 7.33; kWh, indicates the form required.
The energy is 176; kWh
